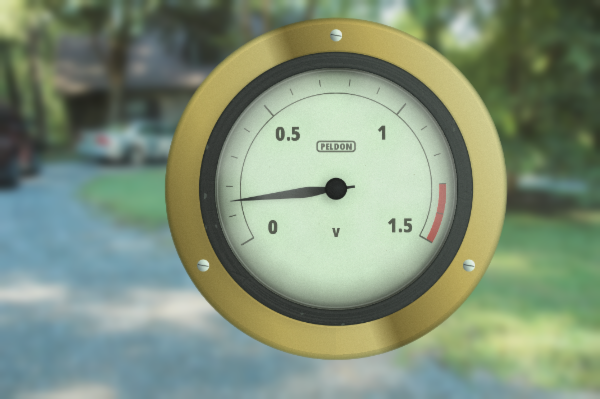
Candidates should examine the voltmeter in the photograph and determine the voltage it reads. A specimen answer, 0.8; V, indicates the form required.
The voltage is 0.15; V
